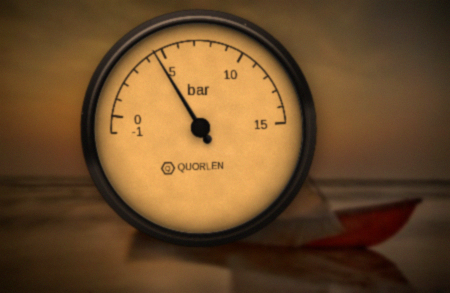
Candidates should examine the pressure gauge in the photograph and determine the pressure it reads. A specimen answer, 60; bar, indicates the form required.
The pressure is 4.5; bar
